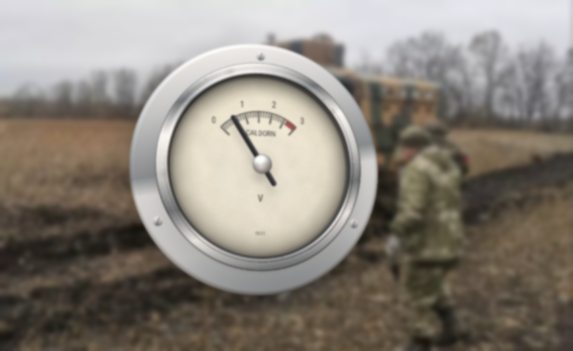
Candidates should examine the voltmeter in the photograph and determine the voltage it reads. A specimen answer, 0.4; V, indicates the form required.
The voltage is 0.5; V
